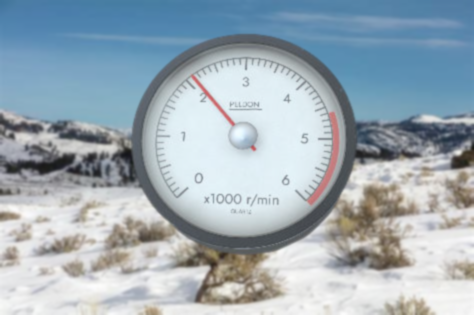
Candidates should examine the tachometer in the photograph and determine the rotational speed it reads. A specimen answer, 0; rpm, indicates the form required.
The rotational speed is 2100; rpm
